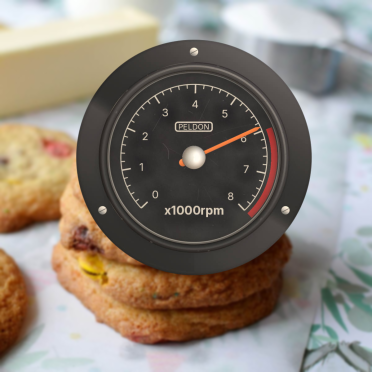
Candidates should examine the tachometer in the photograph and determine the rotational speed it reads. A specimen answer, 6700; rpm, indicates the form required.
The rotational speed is 5900; rpm
